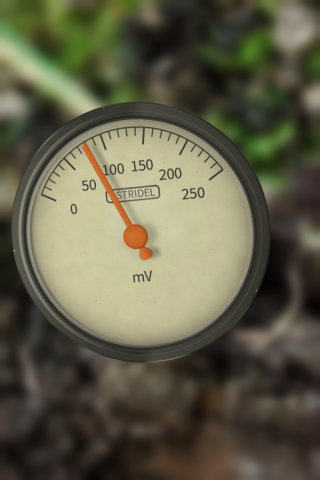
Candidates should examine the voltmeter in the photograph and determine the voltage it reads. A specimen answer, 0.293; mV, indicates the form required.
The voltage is 80; mV
